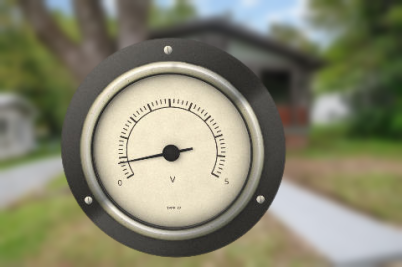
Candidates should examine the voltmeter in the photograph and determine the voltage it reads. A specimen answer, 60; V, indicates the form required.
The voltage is 0.4; V
